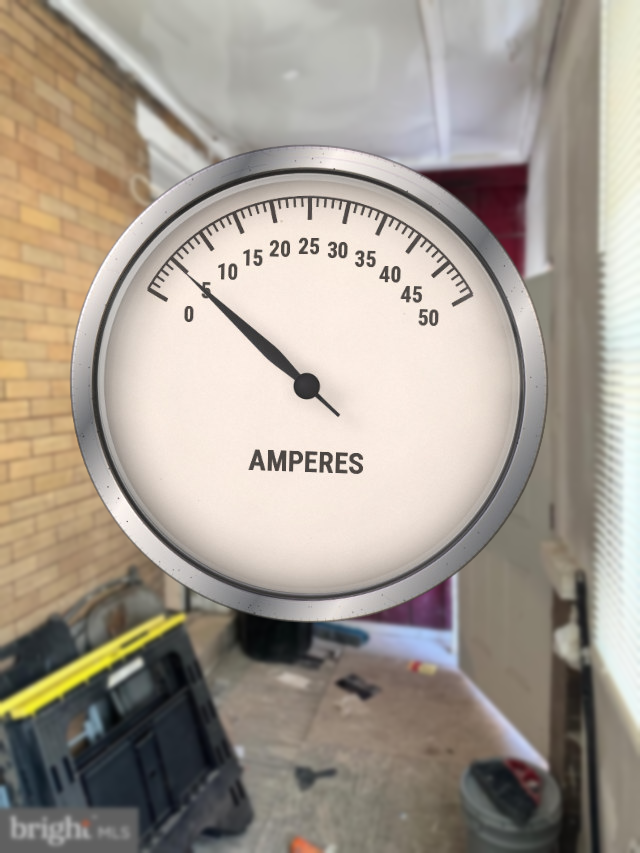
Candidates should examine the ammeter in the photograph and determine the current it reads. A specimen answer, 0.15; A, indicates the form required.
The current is 5; A
